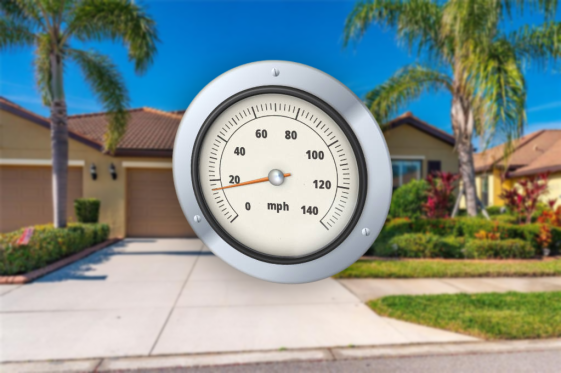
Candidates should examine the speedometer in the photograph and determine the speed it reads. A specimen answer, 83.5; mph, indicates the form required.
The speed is 16; mph
